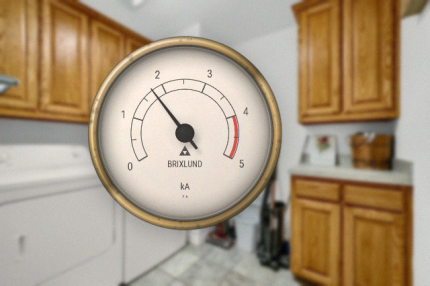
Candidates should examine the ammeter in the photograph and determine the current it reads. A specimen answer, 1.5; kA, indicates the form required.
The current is 1.75; kA
